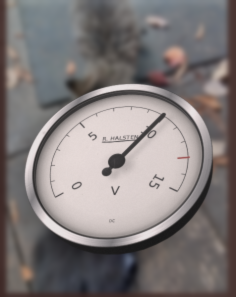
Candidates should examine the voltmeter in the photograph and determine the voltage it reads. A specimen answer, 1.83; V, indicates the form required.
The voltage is 10; V
